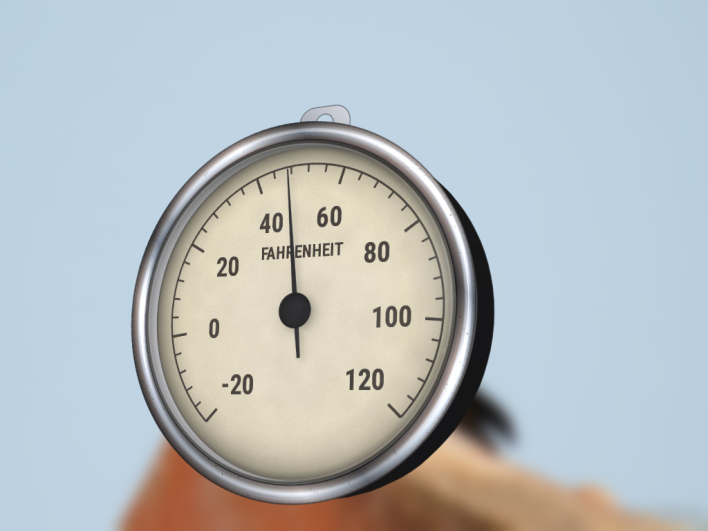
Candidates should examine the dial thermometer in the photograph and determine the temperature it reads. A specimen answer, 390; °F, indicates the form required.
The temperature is 48; °F
